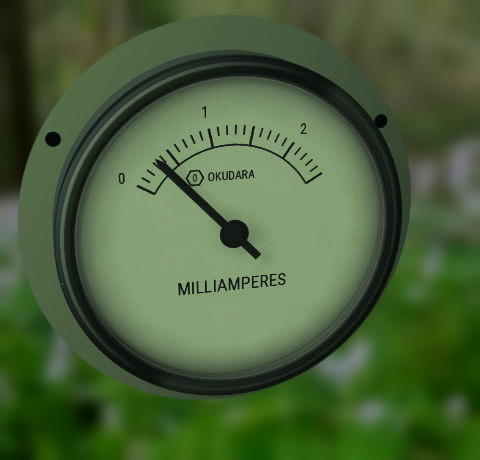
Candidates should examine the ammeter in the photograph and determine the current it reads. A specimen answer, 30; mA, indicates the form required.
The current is 0.35; mA
